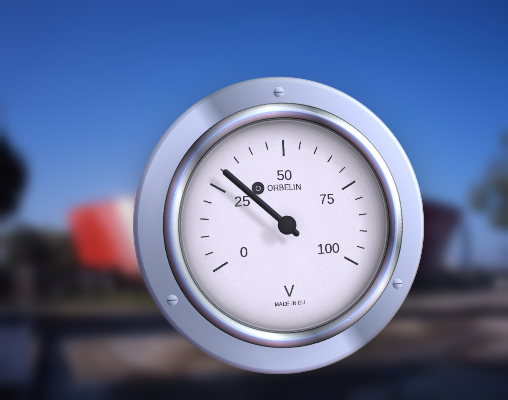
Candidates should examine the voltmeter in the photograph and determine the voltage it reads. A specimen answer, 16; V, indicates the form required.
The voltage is 30; V
